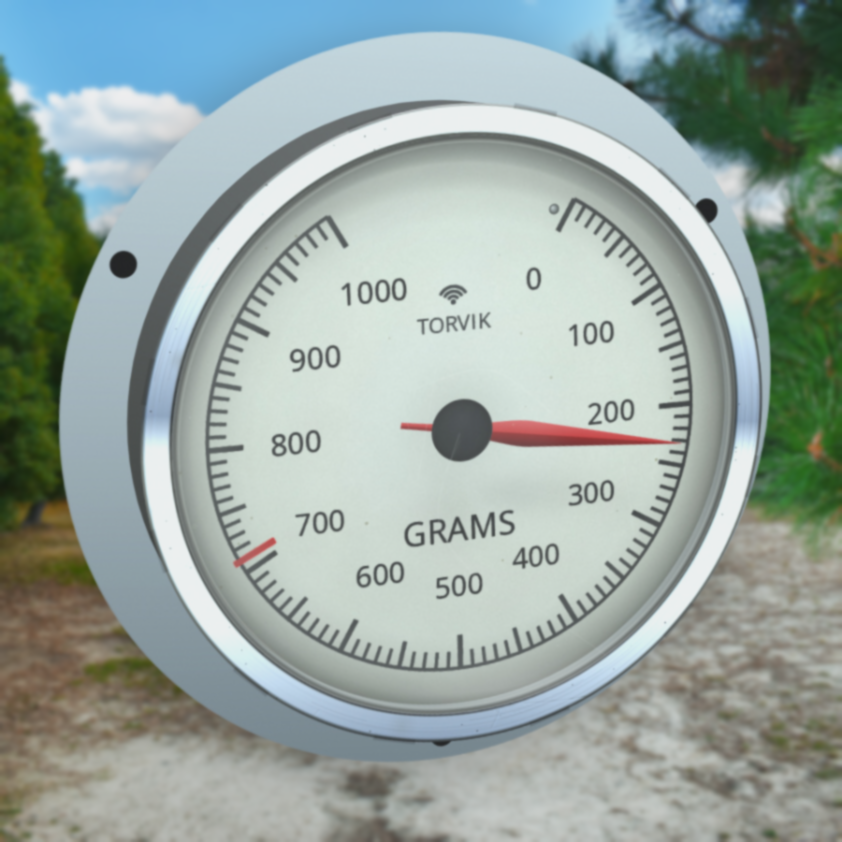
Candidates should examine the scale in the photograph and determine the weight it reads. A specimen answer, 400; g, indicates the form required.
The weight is 230; g
